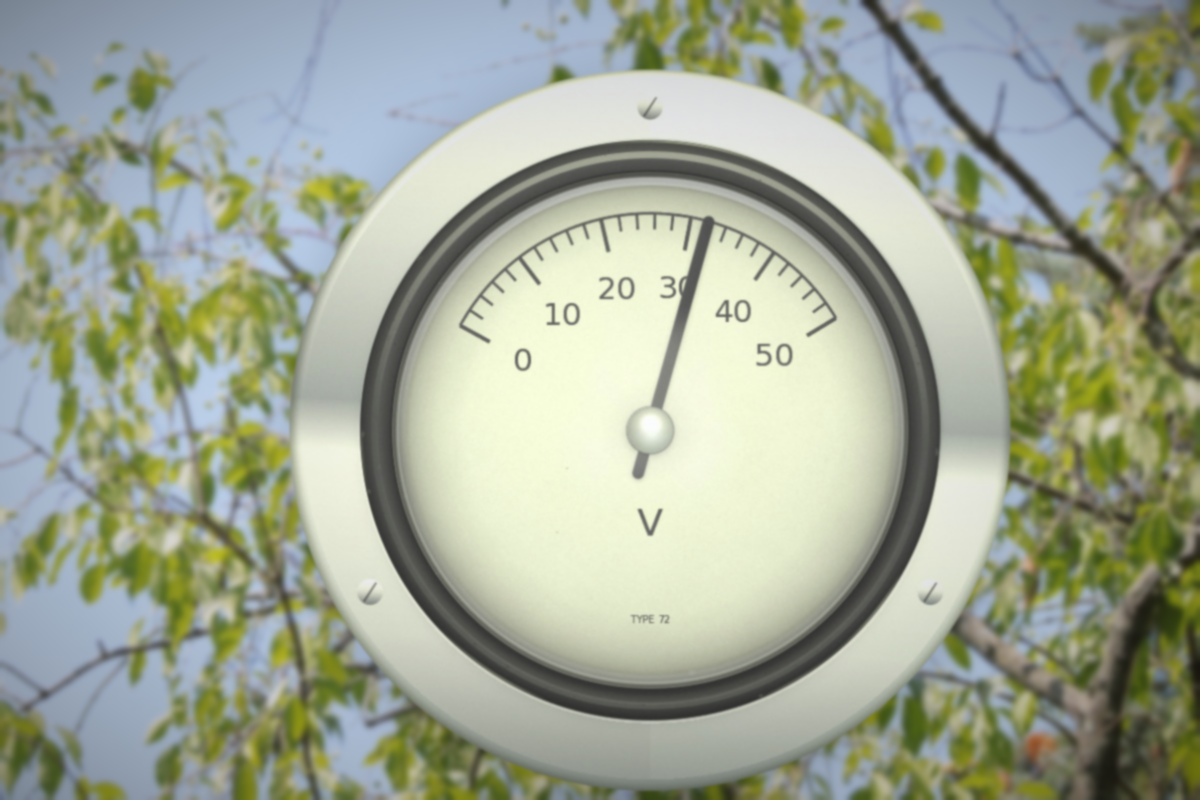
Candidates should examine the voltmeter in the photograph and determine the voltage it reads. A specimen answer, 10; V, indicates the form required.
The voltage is 32; V
